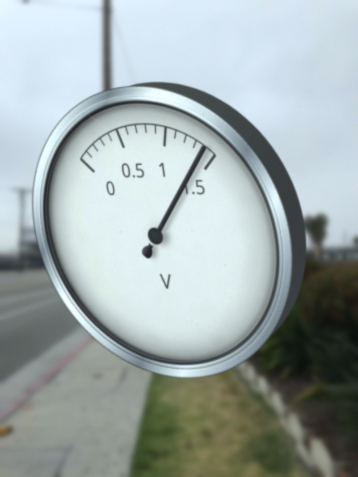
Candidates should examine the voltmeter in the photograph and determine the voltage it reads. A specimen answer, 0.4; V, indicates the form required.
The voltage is 1.4; V
